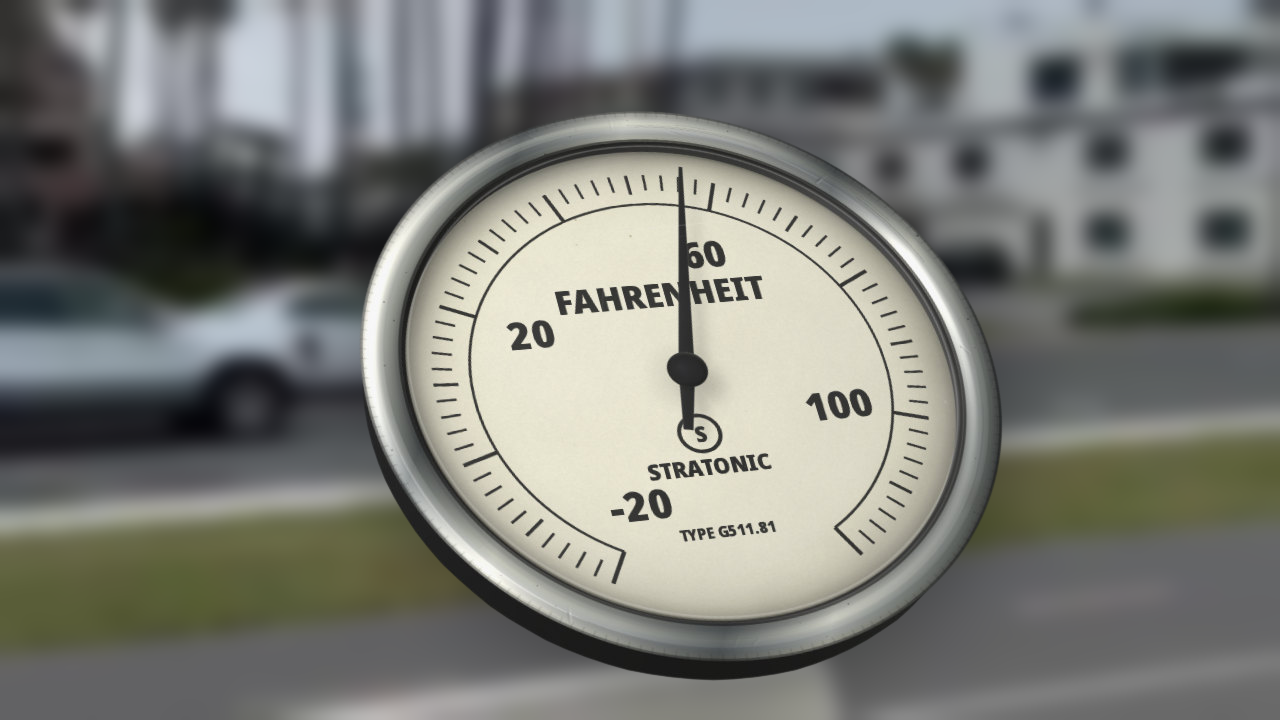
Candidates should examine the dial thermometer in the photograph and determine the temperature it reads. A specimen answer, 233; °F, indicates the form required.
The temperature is 56; °F
